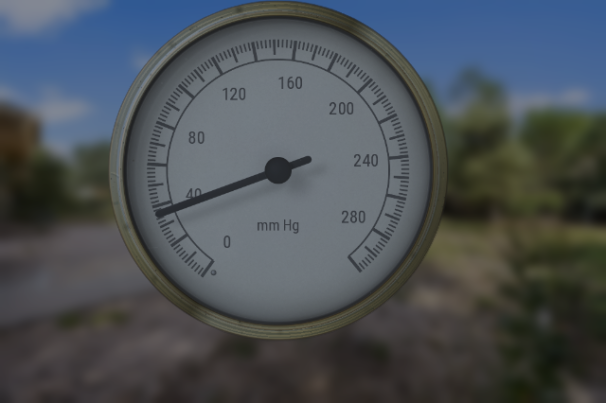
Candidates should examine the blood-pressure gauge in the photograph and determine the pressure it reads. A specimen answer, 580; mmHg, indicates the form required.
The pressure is 36; mmHg
